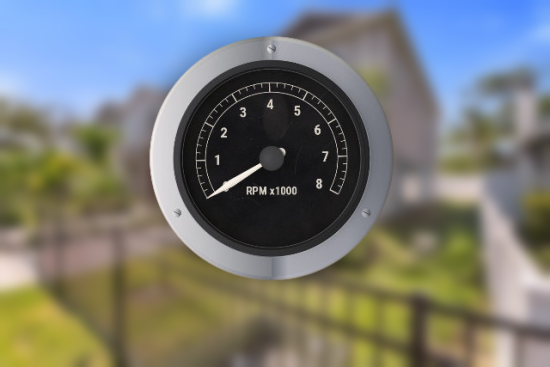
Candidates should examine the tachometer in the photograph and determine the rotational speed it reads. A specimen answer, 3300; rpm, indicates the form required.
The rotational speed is 0; rpm
